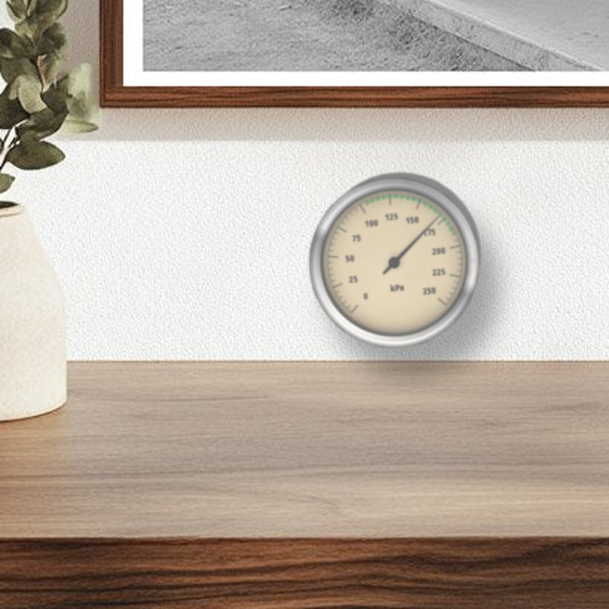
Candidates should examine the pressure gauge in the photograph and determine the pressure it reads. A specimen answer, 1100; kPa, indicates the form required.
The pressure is 170; kPa
